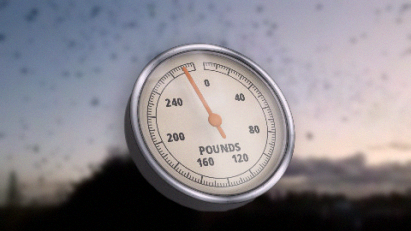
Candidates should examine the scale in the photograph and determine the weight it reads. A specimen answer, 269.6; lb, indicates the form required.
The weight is 270; lb
